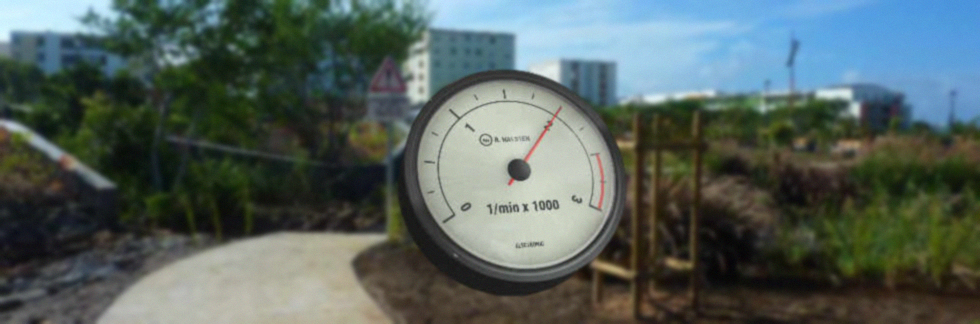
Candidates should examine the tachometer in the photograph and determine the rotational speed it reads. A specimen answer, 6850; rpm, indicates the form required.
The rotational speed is 2000; rpm
